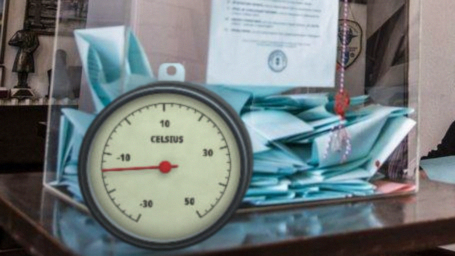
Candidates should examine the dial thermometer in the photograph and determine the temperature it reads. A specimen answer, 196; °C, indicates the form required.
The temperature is -14; °C
